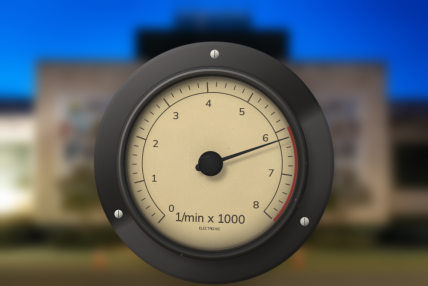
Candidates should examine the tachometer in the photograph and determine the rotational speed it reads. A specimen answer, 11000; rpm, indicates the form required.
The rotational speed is 6200; rpm
